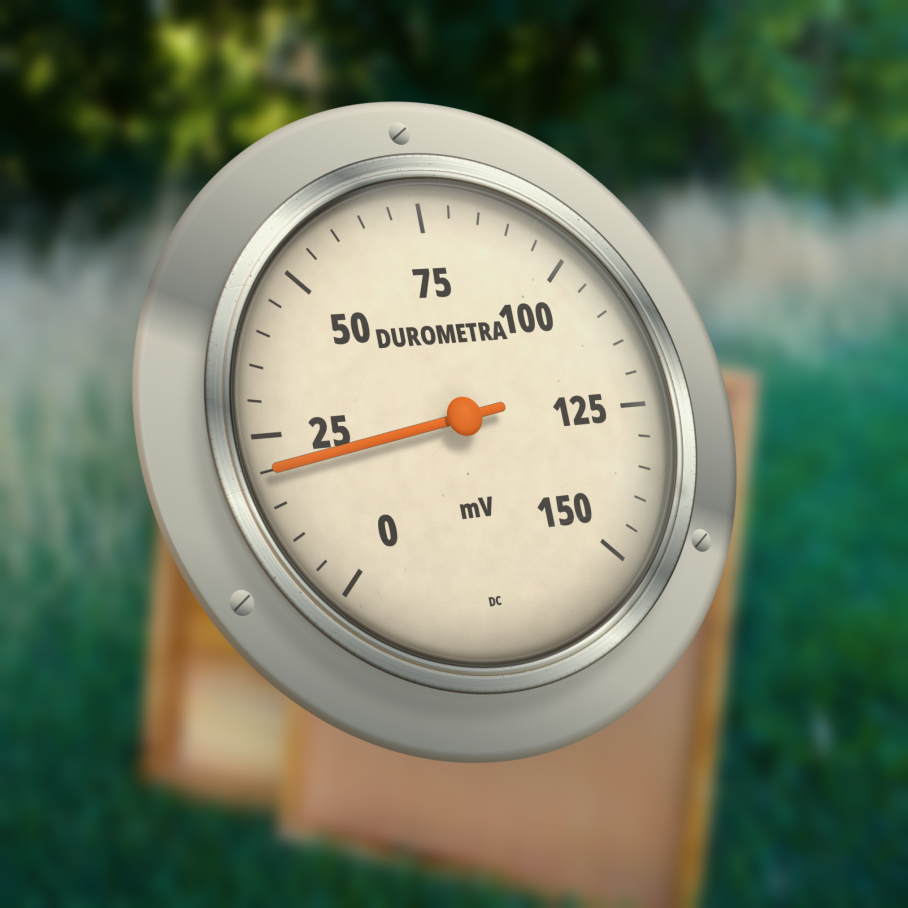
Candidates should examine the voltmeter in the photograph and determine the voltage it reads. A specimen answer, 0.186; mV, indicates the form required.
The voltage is 20; mV
